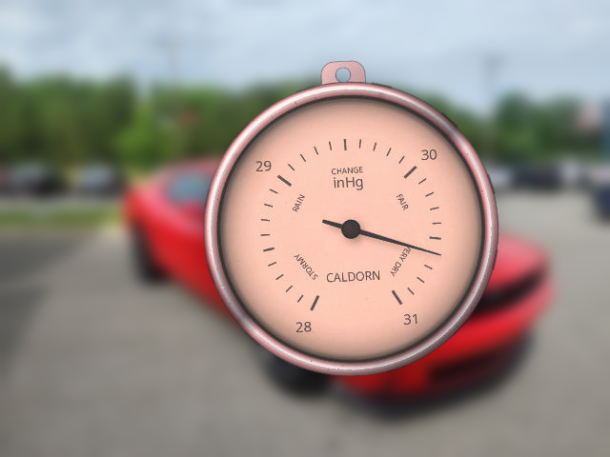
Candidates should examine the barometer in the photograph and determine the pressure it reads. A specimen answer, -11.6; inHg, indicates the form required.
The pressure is 30.6; inHg
